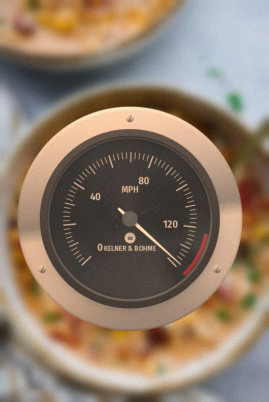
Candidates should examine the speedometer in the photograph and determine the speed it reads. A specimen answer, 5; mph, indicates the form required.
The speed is 138; mph
